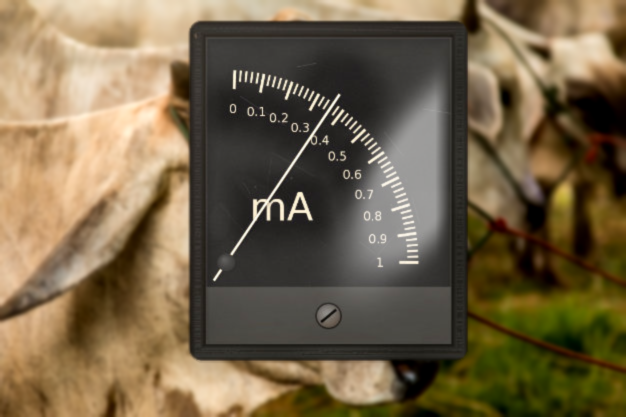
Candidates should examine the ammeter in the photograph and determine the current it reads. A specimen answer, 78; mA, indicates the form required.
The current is 0.36; mA
